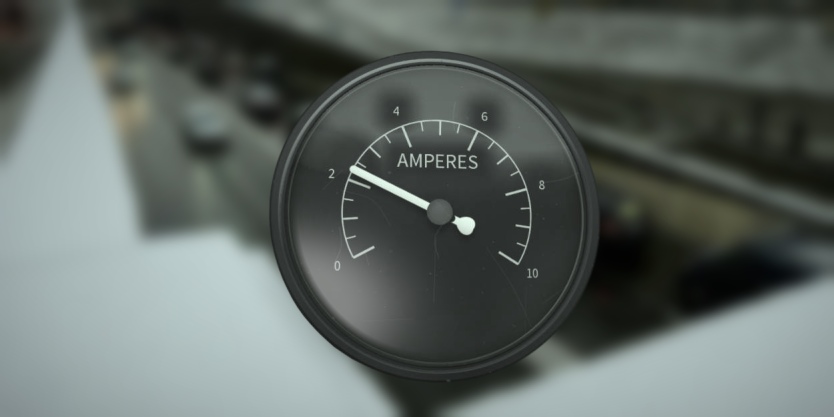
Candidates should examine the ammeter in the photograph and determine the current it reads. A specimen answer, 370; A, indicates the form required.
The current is 2.25; A
